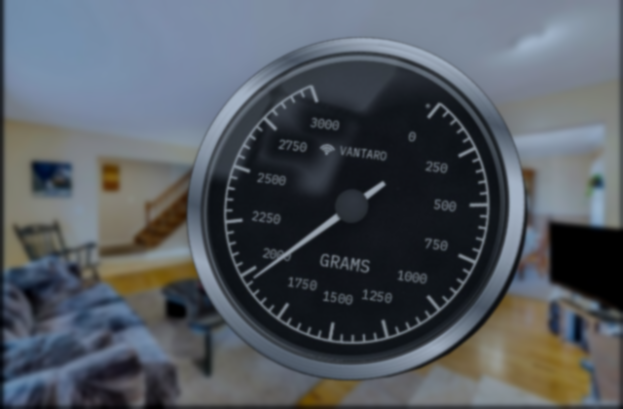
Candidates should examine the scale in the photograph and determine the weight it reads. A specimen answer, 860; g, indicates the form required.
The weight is 1950; g
